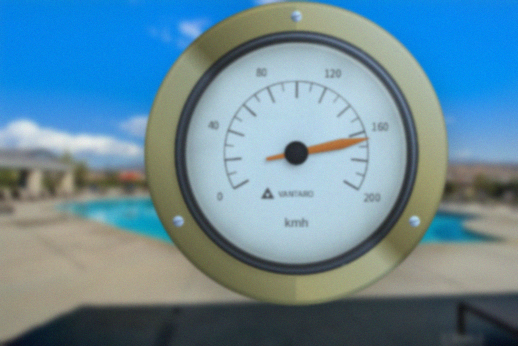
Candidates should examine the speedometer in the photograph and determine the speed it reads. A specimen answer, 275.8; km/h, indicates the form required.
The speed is 165; km/h
